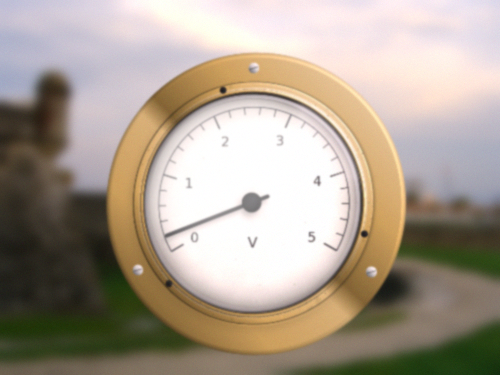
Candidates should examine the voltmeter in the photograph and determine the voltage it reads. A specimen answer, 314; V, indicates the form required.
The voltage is 0.2; V
